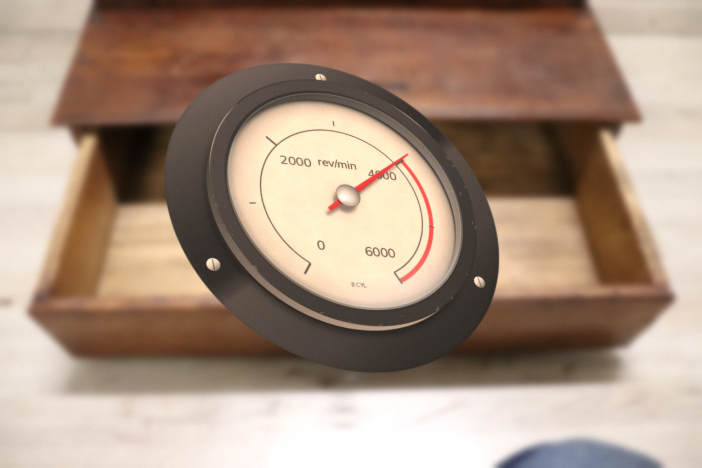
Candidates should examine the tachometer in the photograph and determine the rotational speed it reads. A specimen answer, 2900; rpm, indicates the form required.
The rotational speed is 4000; rpm
